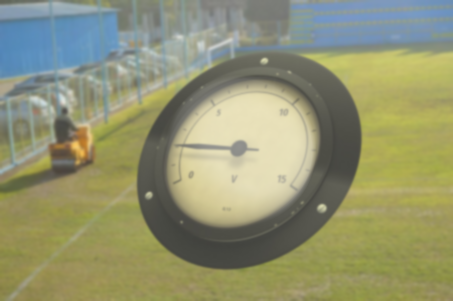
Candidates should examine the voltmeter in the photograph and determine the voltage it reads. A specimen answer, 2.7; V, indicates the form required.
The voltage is 2; V
